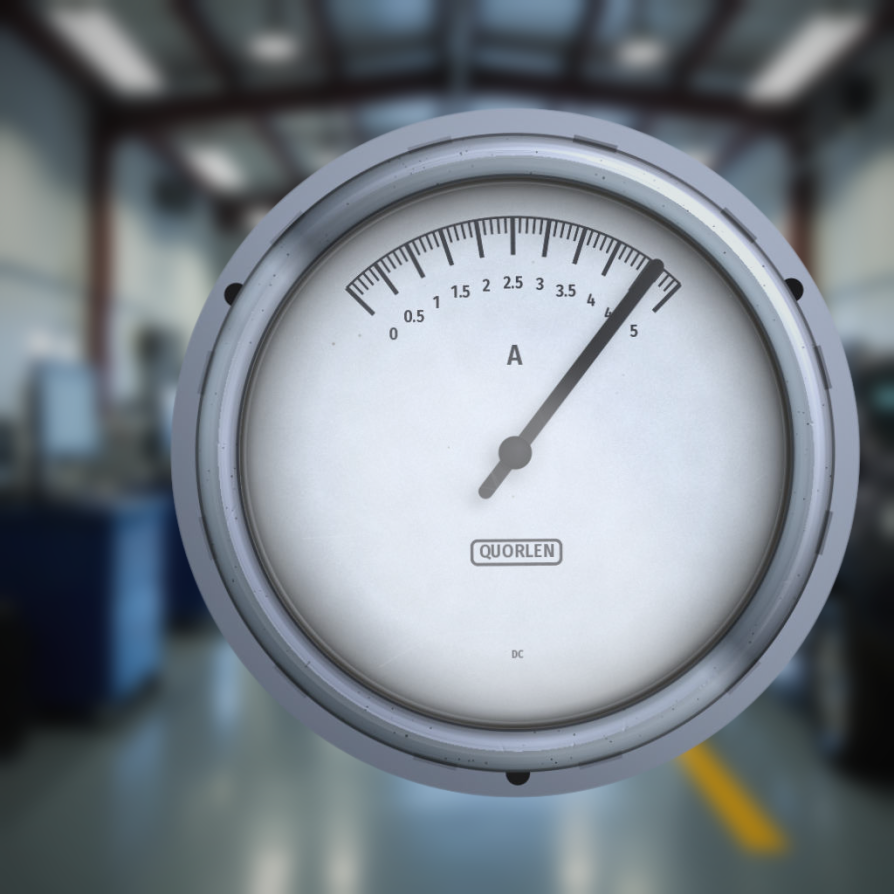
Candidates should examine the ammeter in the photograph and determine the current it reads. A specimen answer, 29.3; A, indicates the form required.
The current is 4.6; A
